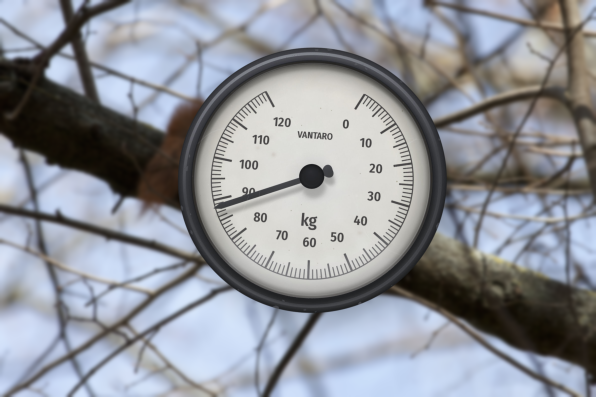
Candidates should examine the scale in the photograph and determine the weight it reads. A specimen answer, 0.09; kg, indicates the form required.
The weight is 88; kg
